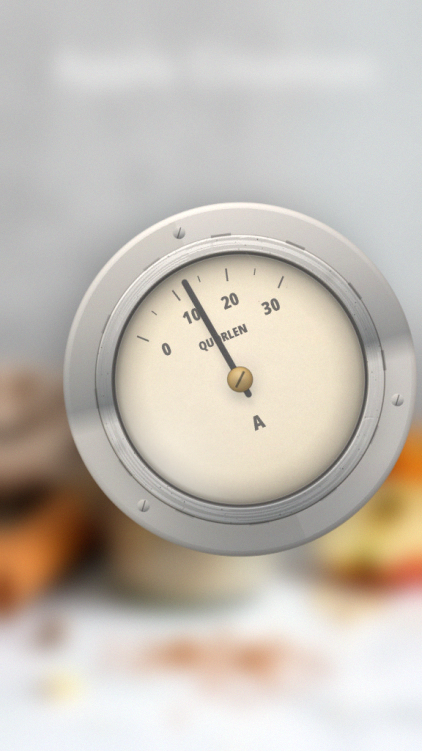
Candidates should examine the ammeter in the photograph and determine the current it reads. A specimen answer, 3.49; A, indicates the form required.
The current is 12.5; A
